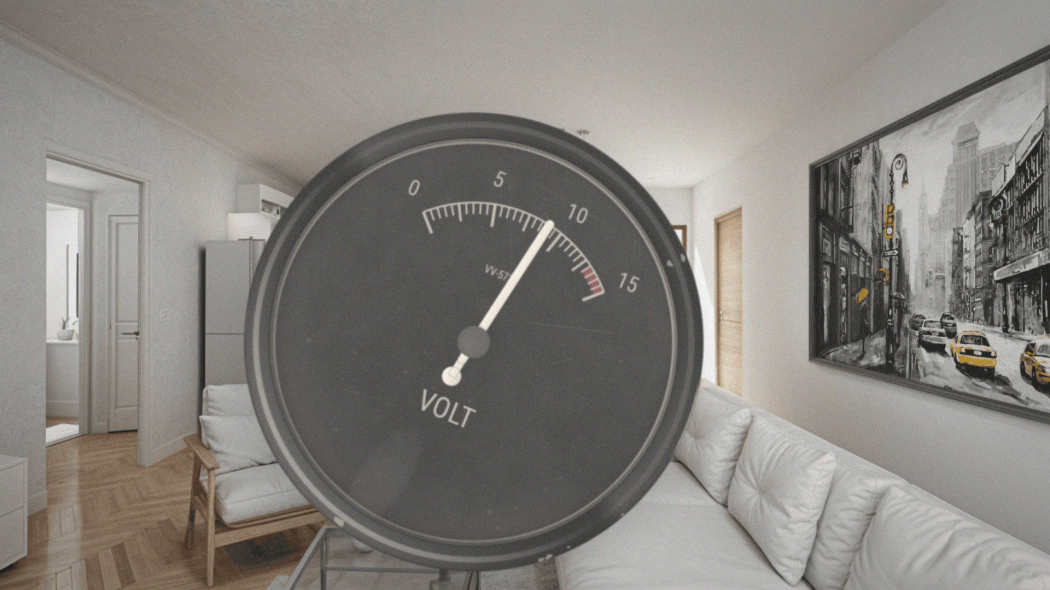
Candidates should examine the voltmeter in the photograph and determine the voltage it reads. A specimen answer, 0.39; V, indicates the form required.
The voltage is 9; V
